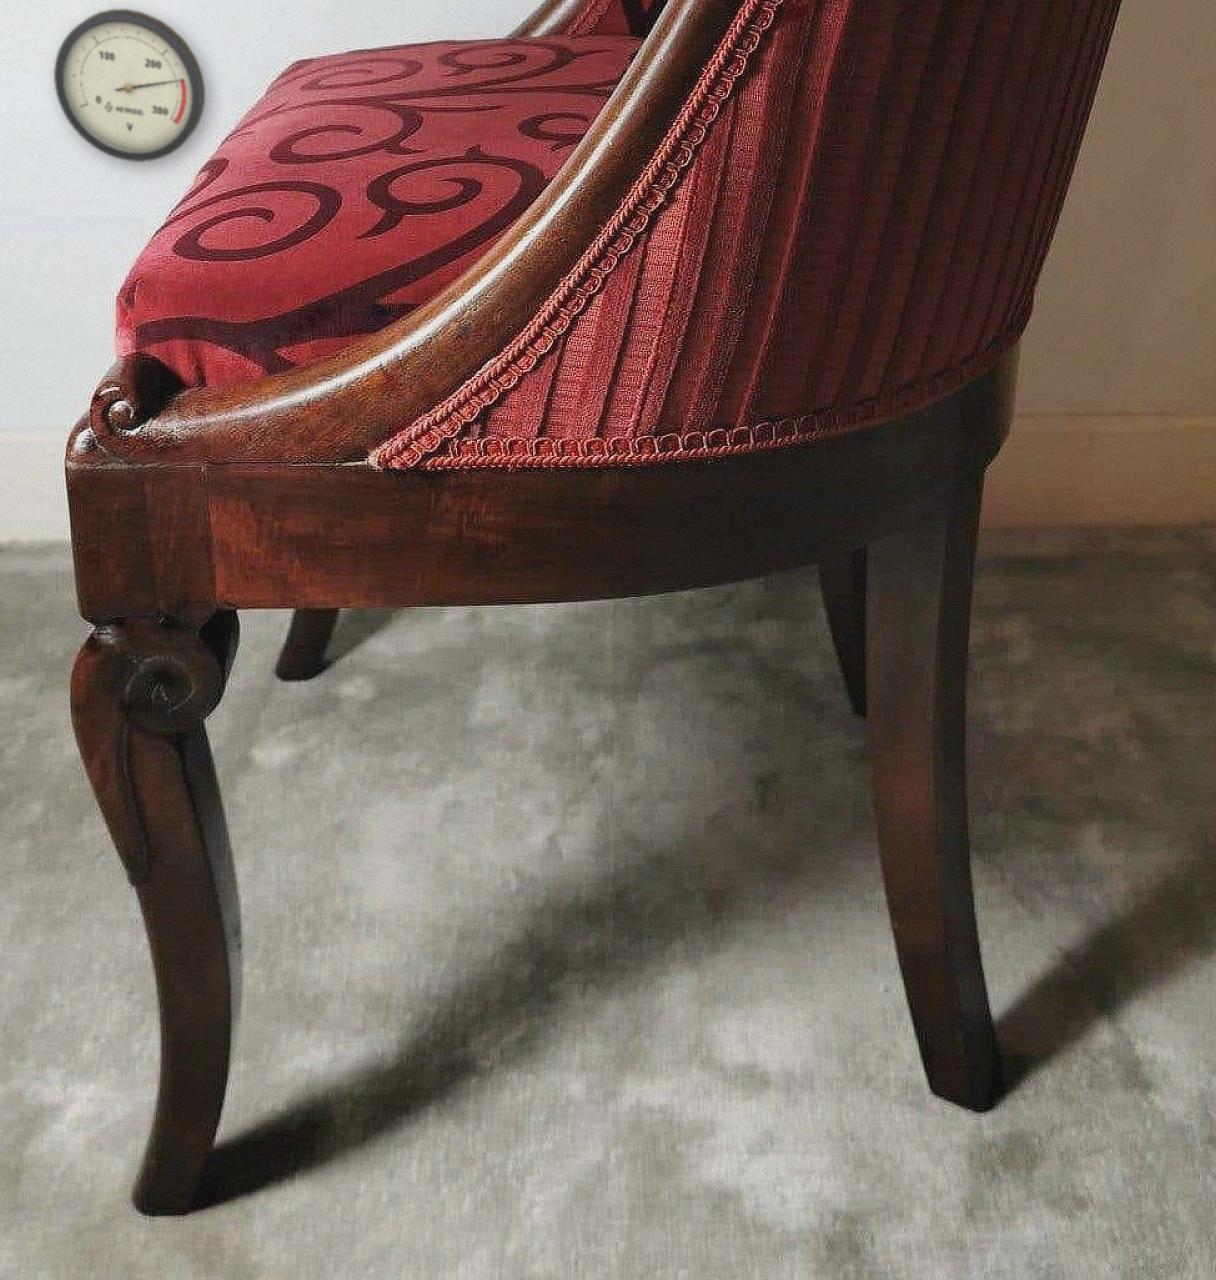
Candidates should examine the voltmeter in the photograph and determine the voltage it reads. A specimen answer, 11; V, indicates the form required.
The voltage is 240; V
